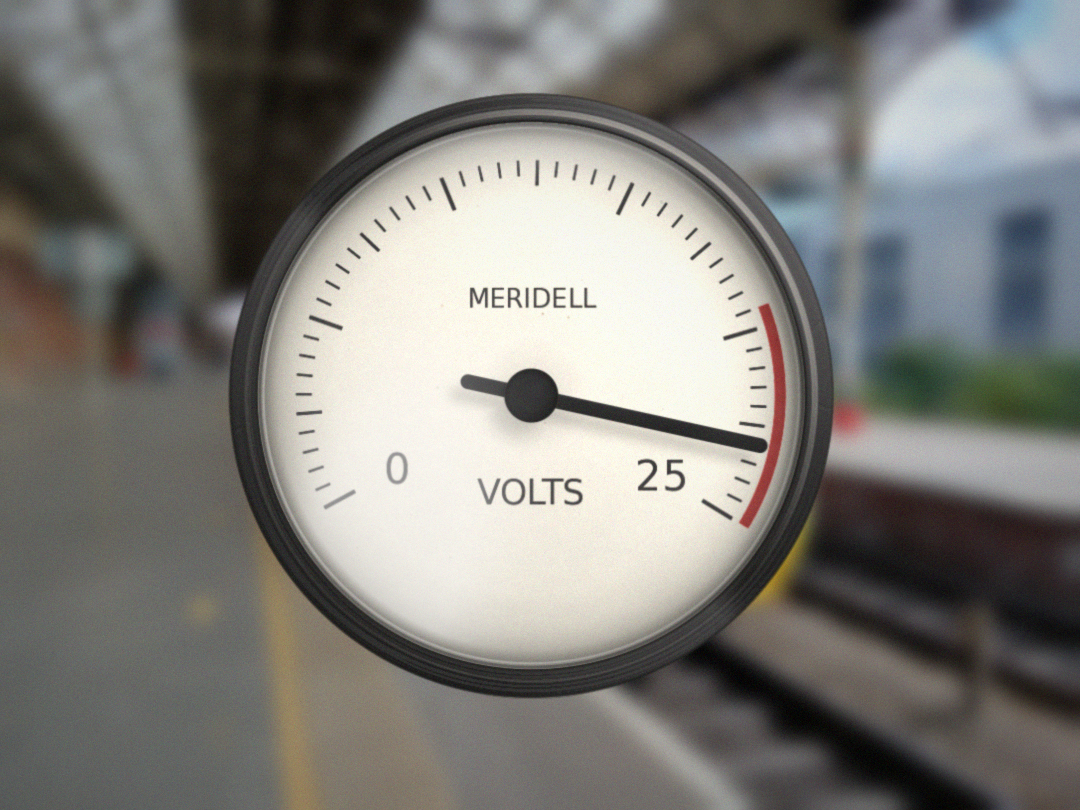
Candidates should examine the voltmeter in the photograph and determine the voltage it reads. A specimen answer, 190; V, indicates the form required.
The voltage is 23; V
